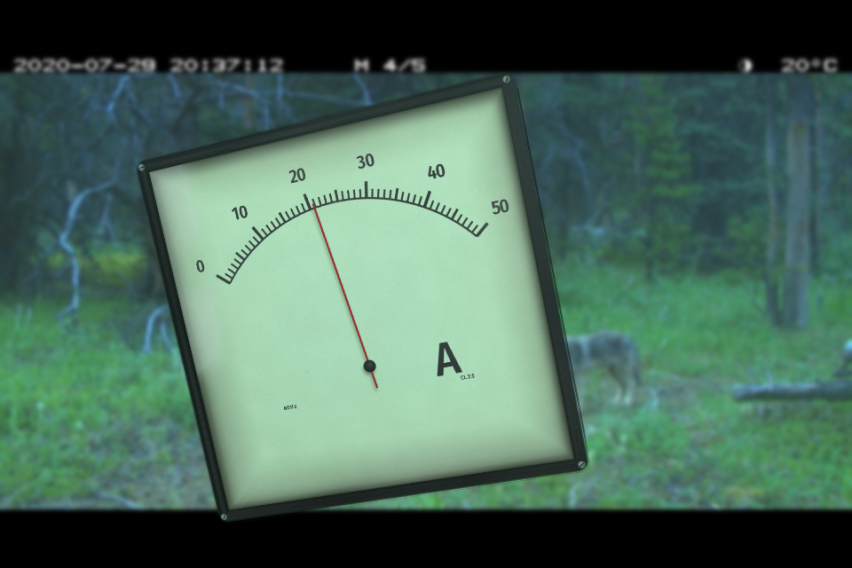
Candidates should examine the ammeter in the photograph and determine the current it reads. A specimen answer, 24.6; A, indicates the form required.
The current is 21; A
